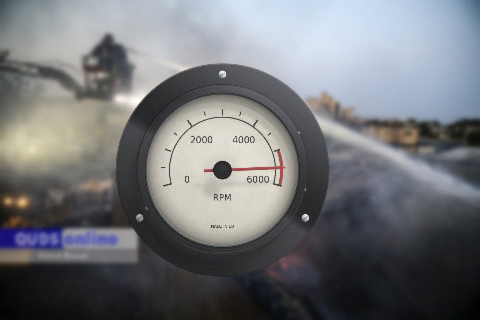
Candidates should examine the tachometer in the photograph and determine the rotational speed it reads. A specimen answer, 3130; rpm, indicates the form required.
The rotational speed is 5500; rpm
